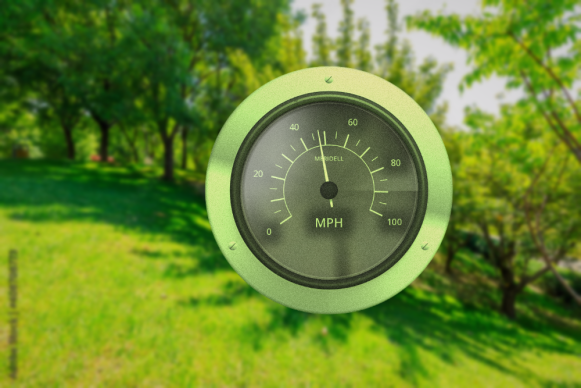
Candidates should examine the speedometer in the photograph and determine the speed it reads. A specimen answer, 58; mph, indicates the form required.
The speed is 47.5; mph
